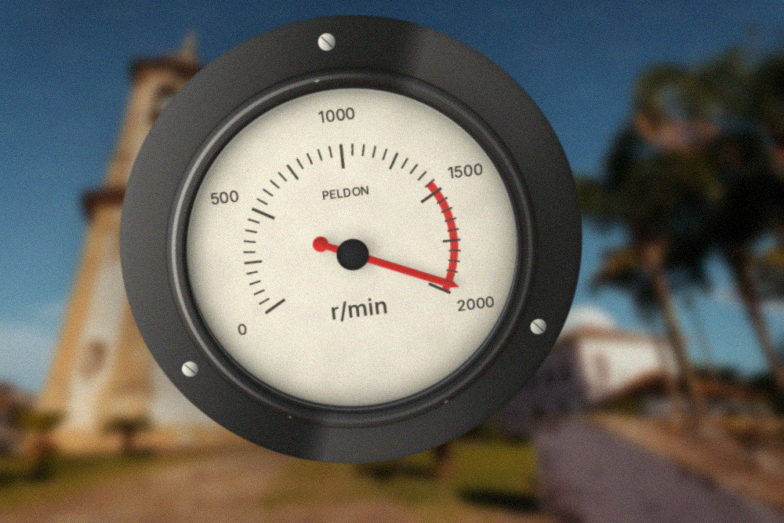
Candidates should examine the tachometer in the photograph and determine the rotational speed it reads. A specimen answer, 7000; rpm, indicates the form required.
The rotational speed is 1950; rpm
